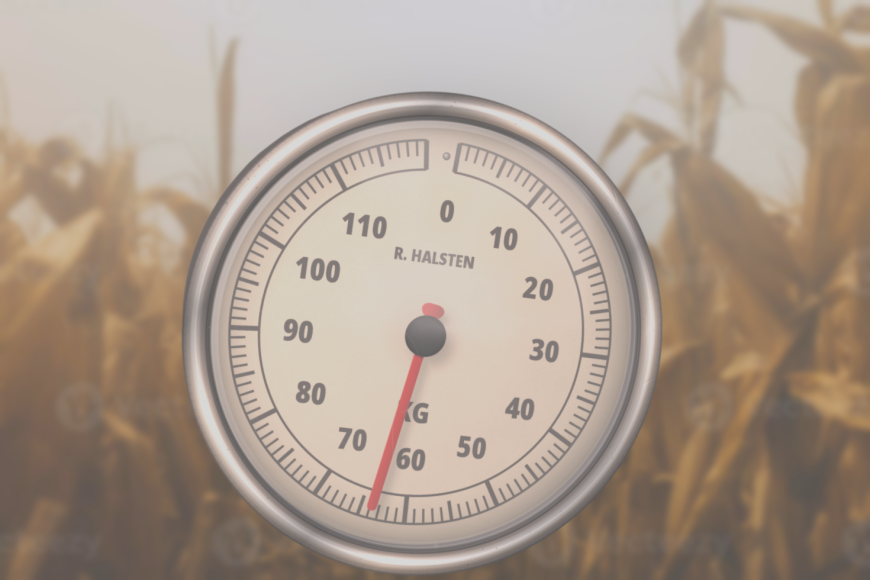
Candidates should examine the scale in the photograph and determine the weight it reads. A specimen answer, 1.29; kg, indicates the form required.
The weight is 64; kg
